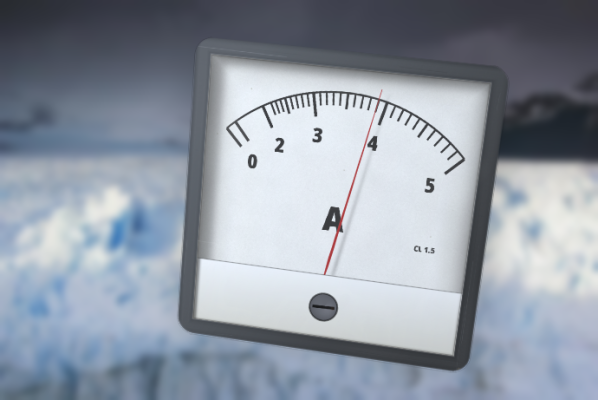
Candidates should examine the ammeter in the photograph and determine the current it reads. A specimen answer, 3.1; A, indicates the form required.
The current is 3.9; A
